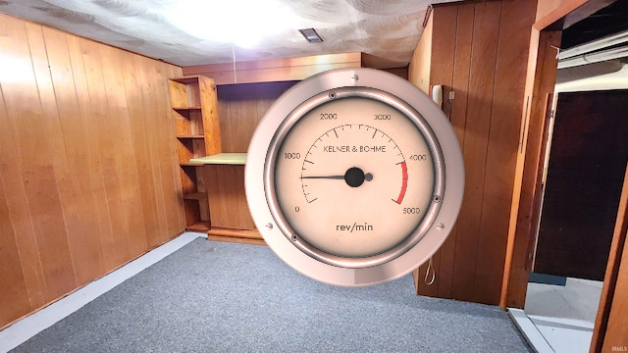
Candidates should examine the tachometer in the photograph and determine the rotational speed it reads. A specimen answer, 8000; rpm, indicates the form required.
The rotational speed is 600; rpm
